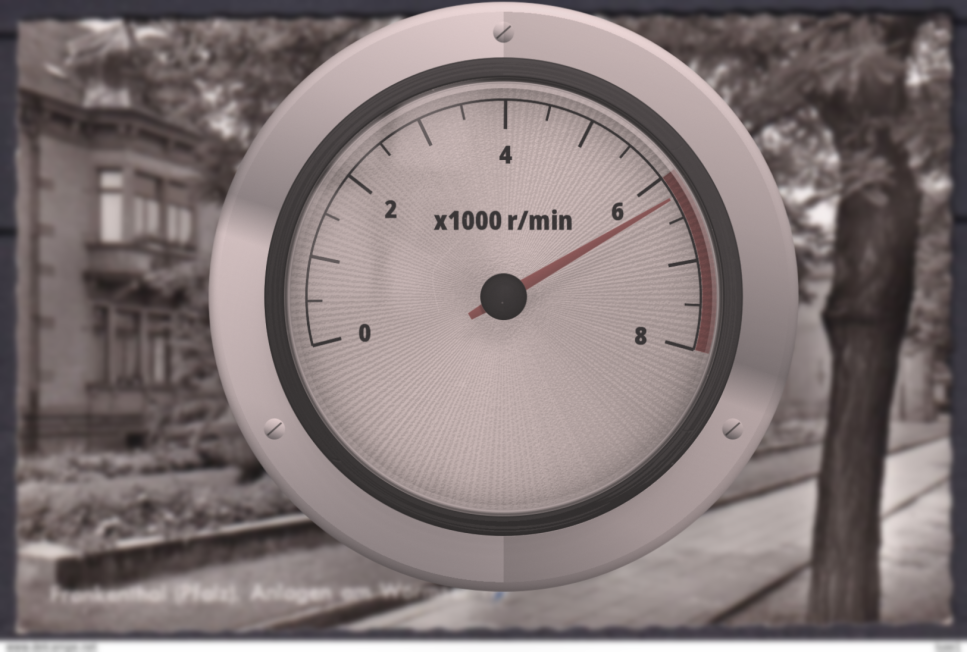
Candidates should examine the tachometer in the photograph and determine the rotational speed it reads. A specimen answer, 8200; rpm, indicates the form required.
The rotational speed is 6250; rpm
